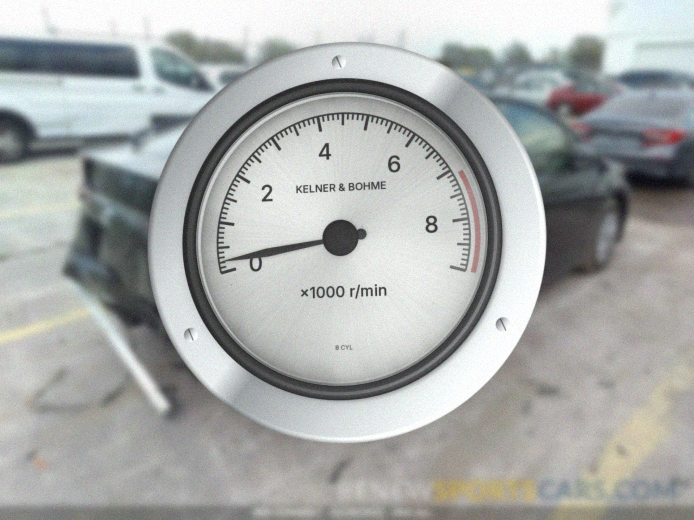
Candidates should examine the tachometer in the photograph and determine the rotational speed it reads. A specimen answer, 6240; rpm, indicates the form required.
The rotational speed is 200; rpm
